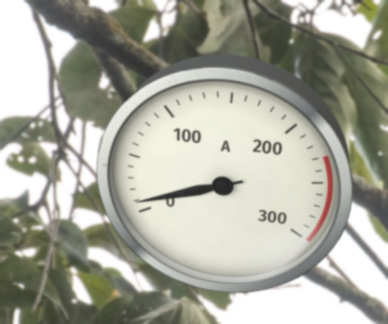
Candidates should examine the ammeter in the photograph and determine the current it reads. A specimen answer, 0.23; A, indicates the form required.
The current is 10; A
